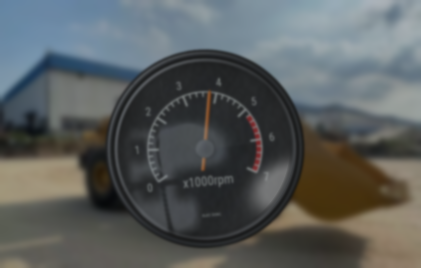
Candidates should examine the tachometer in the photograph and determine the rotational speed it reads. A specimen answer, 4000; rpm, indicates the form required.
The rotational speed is 3800; rpm
